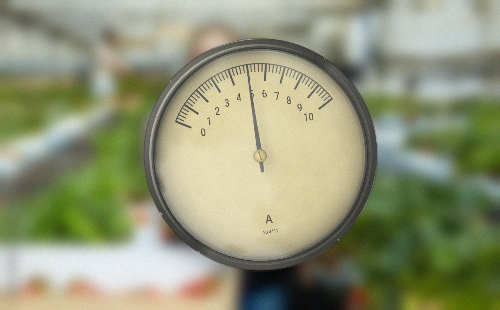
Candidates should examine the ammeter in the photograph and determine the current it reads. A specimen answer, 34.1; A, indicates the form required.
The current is 5; A
